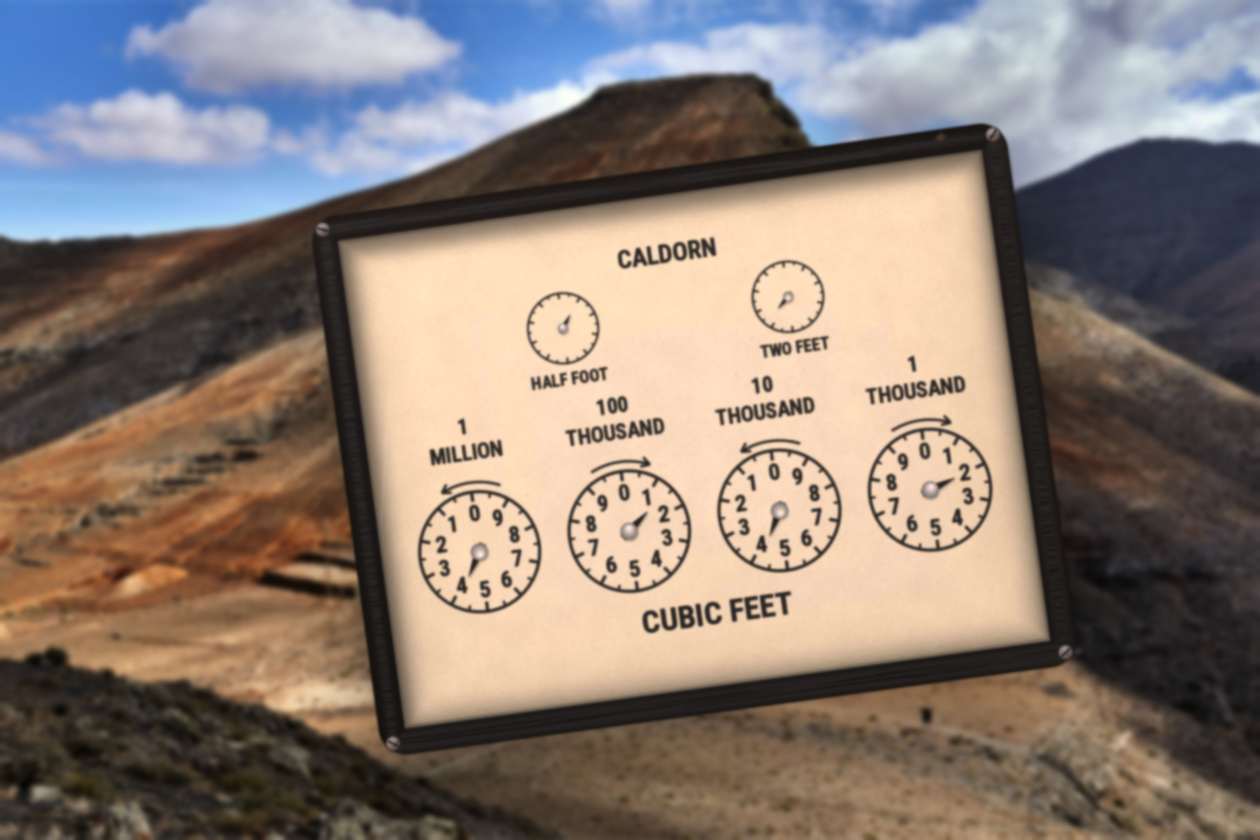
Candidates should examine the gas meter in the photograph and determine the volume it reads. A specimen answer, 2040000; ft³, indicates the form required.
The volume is 414200; ft³
